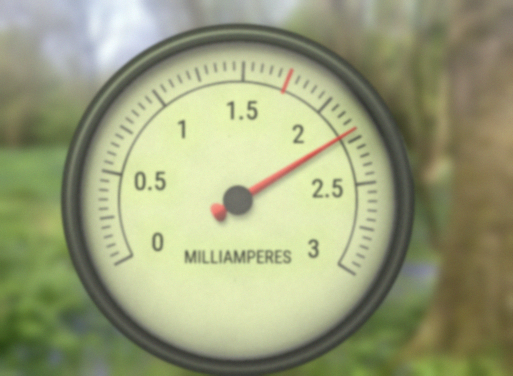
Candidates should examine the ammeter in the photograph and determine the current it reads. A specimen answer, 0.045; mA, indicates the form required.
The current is 2.2; mA
